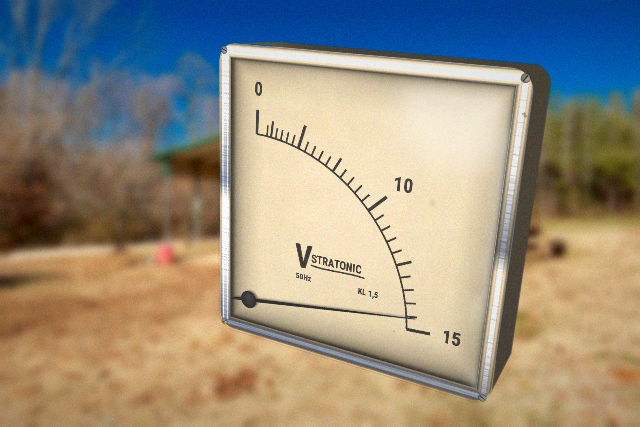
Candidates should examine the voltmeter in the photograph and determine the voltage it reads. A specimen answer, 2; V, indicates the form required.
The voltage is 14.5; V
